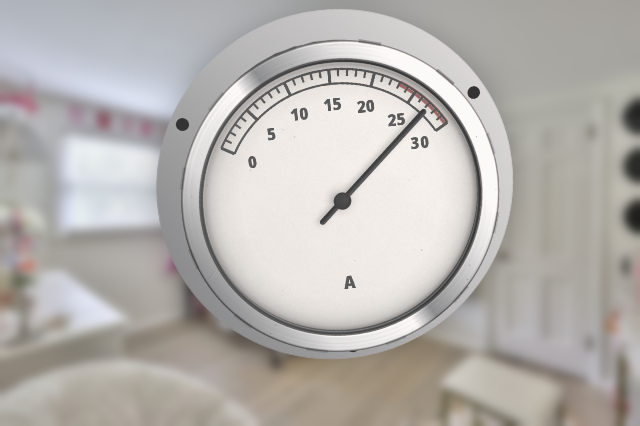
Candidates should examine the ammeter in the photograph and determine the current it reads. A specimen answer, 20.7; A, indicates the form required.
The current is 27; A
